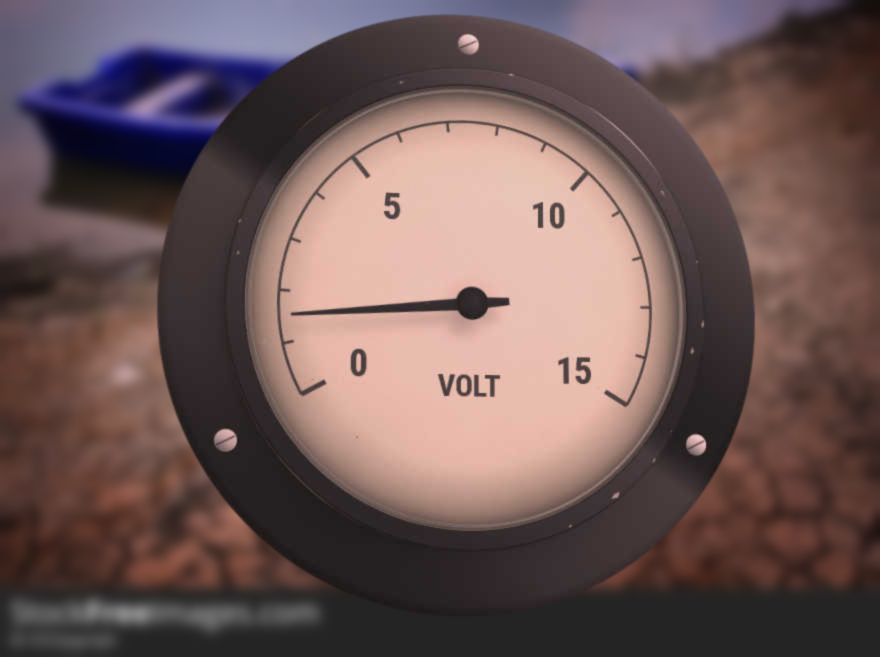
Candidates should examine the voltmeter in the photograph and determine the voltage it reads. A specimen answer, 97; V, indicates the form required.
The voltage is 1.5; V
